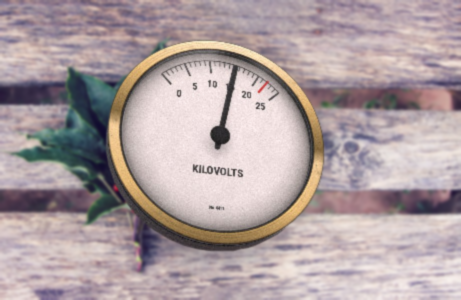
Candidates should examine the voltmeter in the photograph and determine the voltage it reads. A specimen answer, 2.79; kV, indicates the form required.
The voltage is 15; kV
